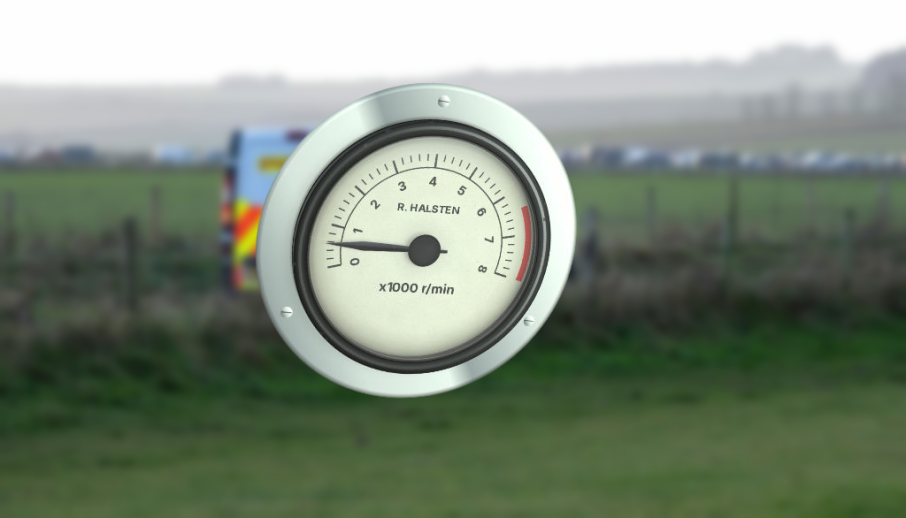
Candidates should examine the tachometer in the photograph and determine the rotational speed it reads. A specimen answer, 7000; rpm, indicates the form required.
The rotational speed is 600; rpm
